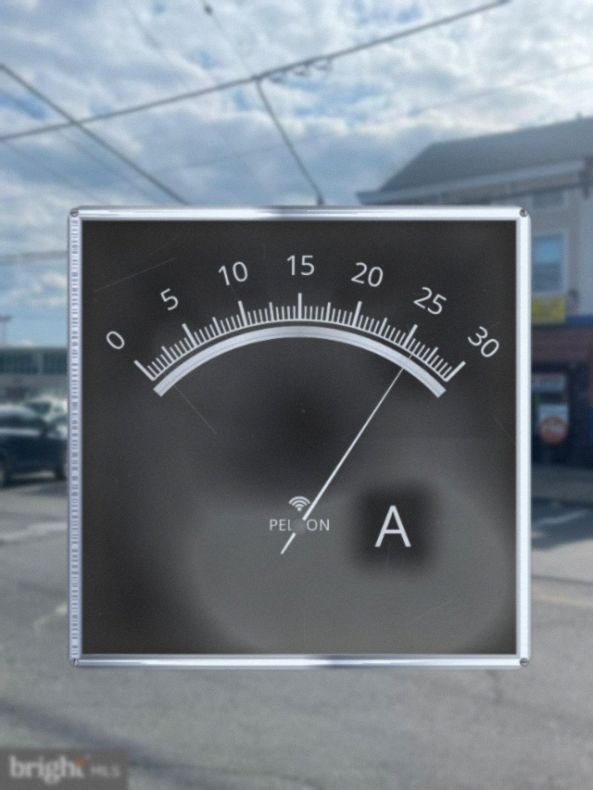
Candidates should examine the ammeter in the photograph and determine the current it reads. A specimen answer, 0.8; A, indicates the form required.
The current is 26; A
